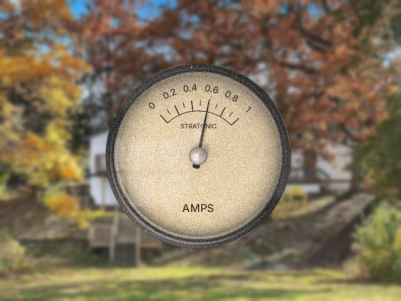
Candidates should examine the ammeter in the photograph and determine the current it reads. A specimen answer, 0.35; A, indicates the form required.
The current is 0.6; A
